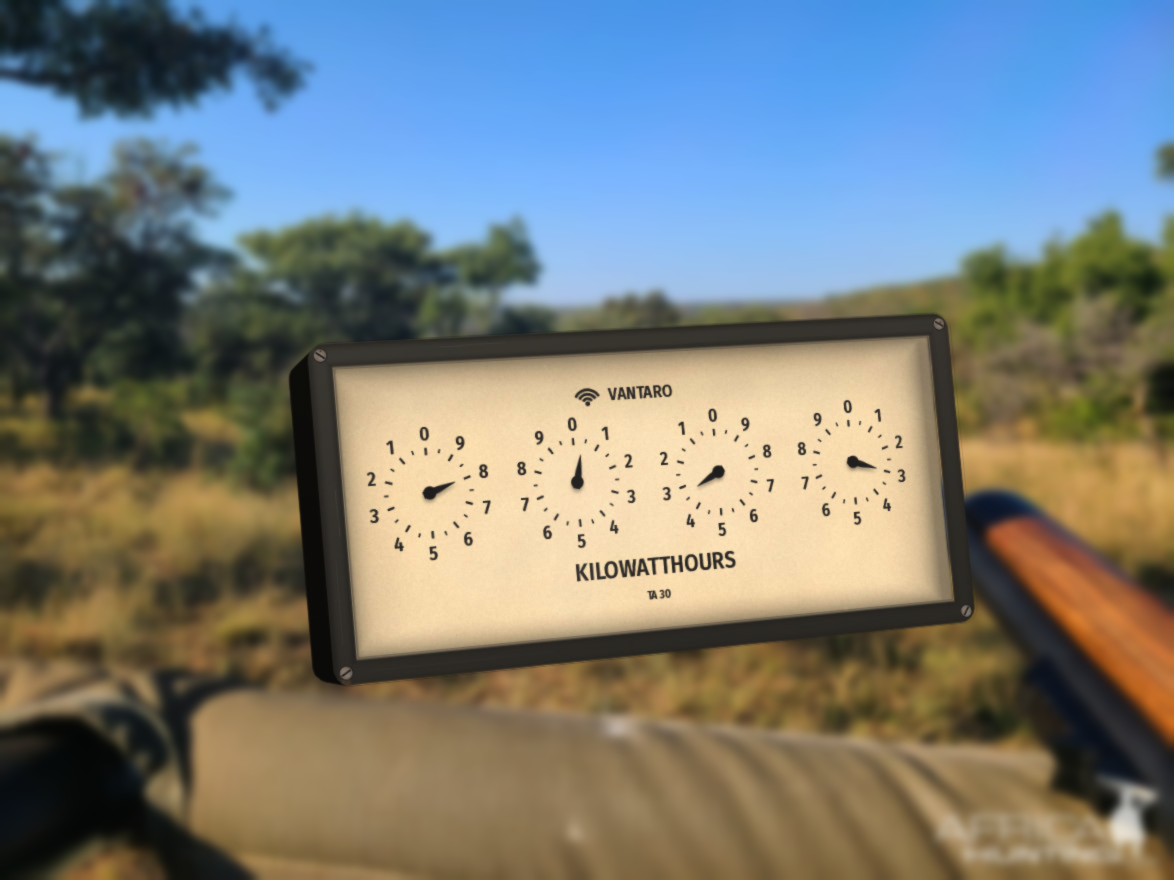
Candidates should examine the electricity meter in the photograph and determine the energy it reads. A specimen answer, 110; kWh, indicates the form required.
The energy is 8033; kWh
